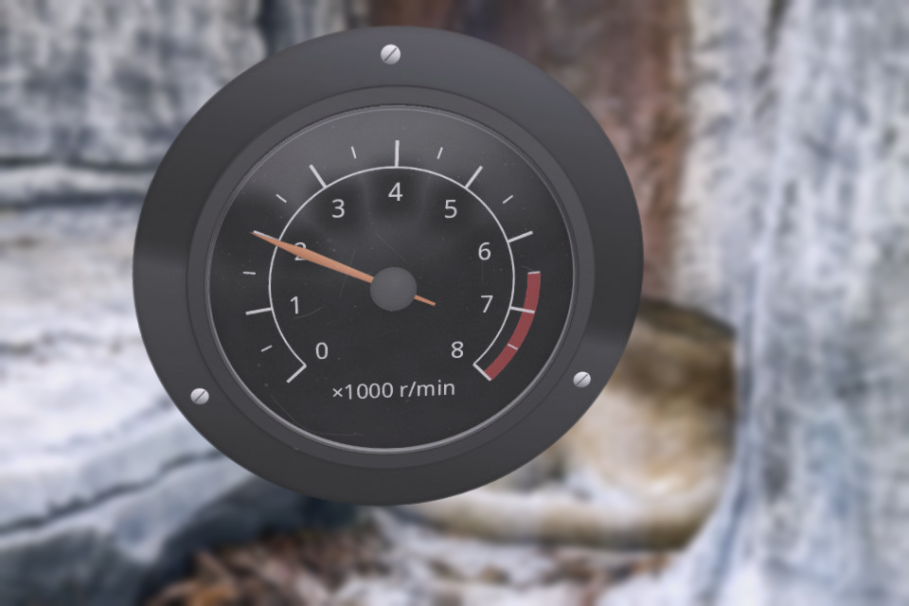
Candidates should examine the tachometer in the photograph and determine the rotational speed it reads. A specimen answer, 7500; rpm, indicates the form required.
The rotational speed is 2000; rpm
